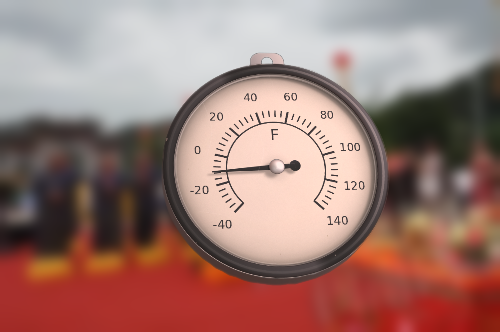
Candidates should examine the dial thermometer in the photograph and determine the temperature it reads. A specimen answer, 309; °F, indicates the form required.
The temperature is -12; °F
